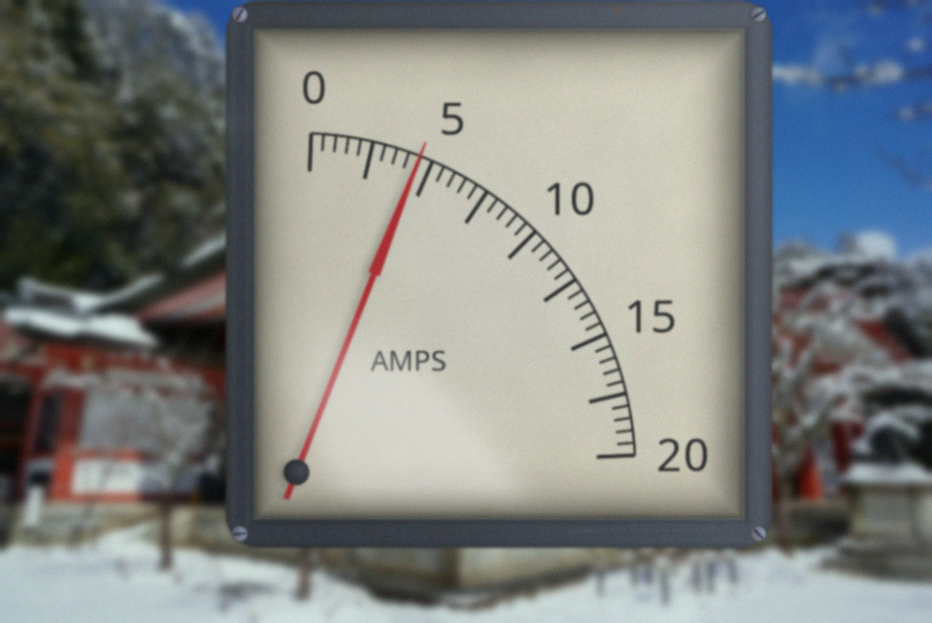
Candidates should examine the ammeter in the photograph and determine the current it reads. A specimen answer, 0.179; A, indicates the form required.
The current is 4.5; A
